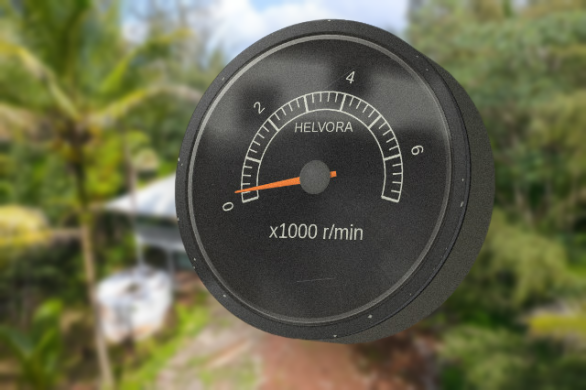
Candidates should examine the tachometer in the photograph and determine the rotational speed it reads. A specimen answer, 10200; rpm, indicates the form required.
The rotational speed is 200; rpm
